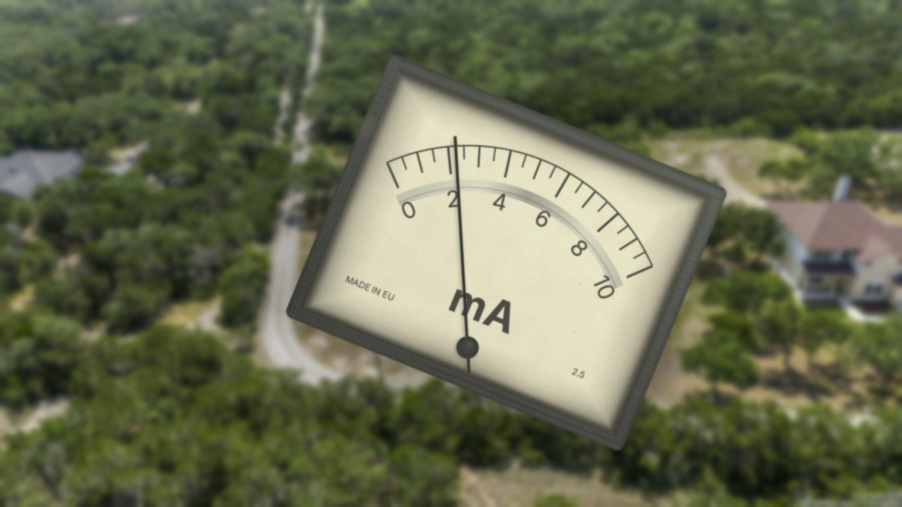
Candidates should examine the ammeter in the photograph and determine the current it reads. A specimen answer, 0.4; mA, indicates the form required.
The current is 2.25; mA
